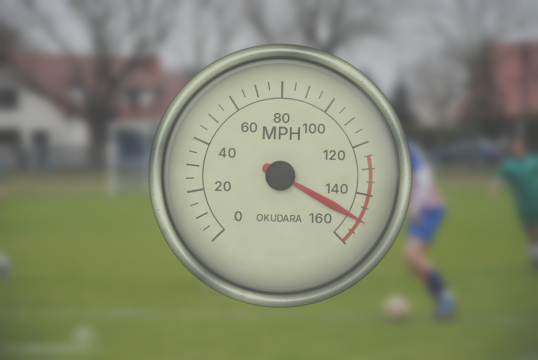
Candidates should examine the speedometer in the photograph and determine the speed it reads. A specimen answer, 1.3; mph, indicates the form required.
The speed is 150; mph
